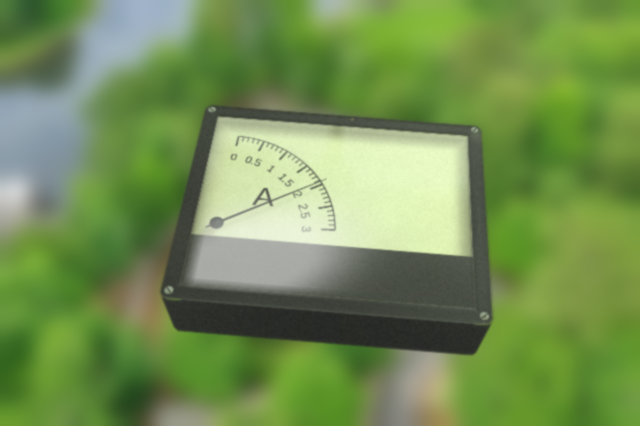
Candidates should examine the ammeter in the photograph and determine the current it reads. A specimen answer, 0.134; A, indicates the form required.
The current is 2; A
